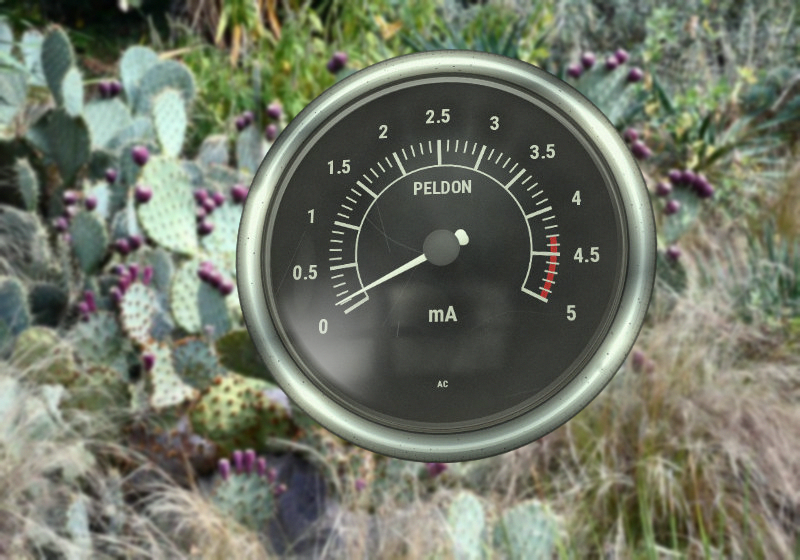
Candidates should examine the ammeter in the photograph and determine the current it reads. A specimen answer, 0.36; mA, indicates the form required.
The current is 0.1; mA
